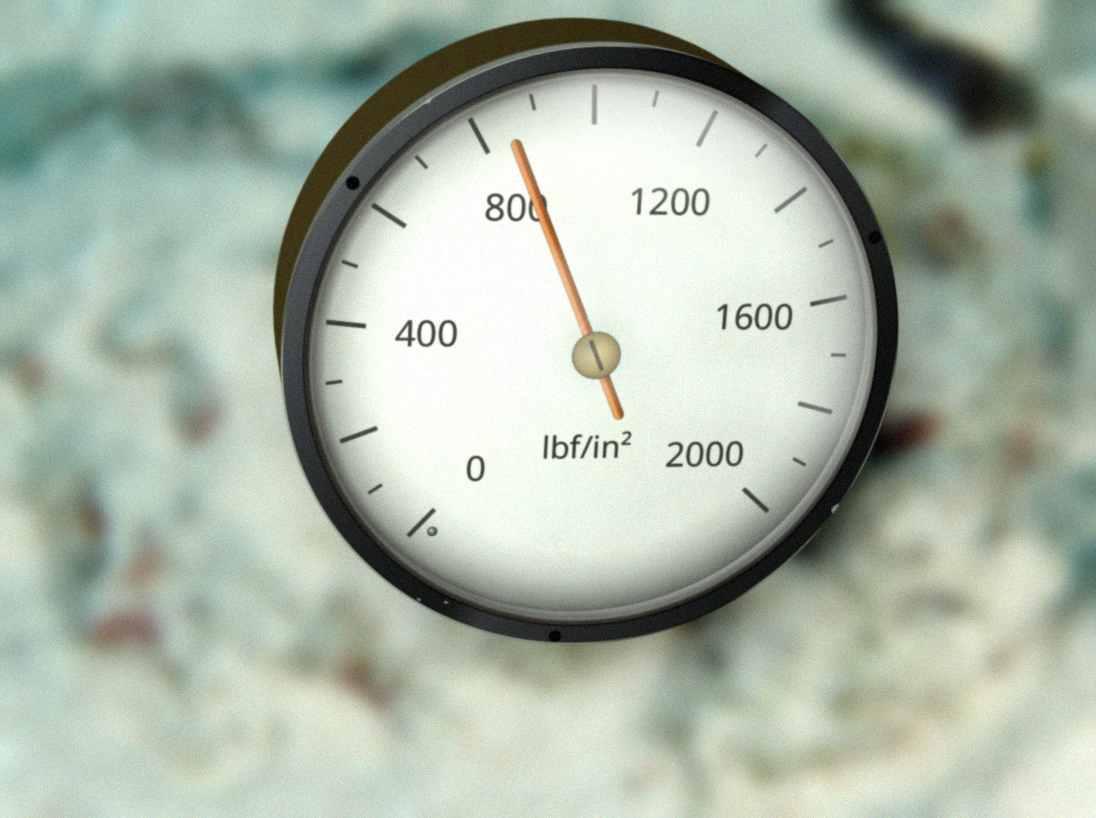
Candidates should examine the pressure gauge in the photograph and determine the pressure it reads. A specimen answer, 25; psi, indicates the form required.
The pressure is 850; psi
